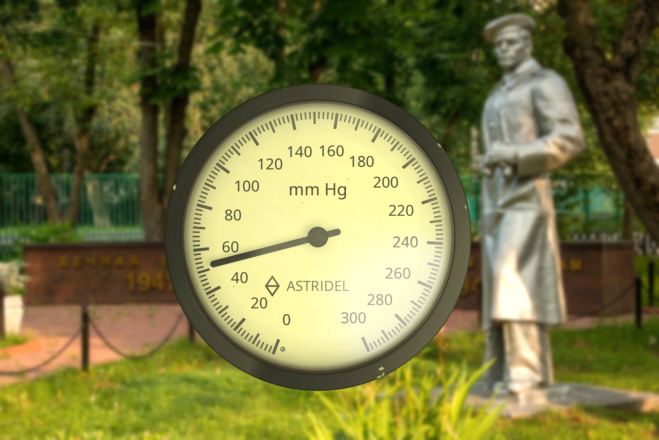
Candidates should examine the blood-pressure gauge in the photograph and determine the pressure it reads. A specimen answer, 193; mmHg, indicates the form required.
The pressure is 52; mmHg
